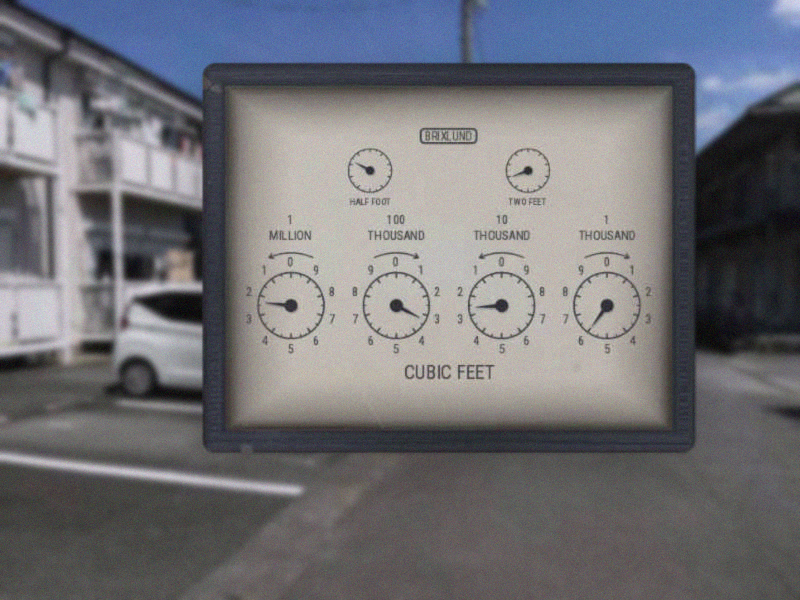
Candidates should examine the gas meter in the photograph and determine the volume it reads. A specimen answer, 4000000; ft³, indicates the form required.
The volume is 232600; ft³
